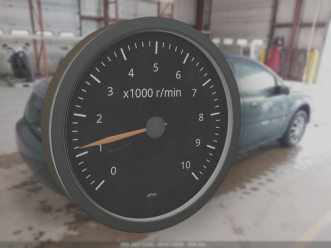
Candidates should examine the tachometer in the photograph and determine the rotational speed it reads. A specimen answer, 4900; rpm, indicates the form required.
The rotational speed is 1200; rpm
